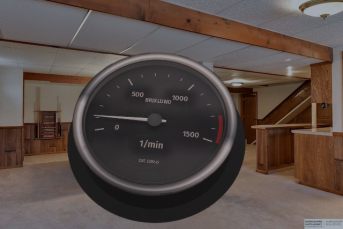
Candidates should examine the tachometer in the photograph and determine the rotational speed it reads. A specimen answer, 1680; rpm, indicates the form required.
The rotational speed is 100; rpm
